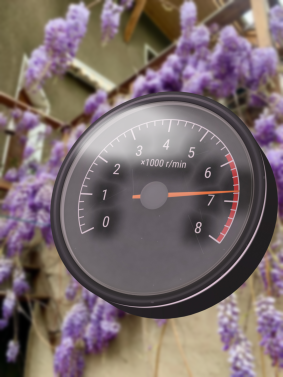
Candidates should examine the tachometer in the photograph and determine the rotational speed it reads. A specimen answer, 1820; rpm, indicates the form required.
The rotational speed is 6800; rpm
